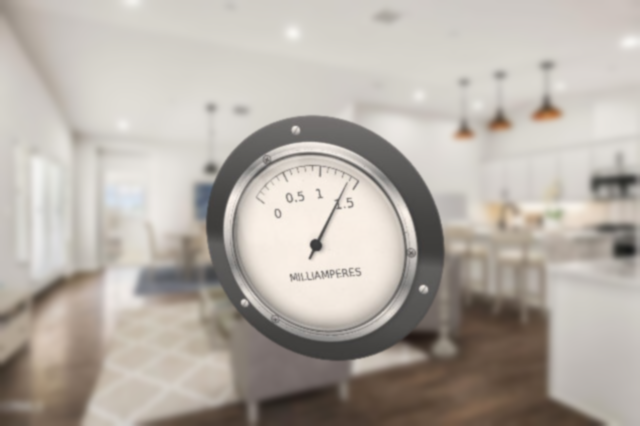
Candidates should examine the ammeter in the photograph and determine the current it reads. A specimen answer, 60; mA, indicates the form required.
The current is 1.4; mA
